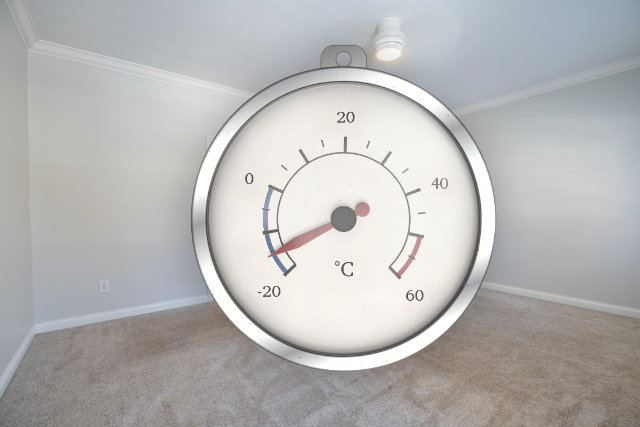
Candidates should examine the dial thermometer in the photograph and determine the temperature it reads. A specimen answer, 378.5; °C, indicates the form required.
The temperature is -15; °C
